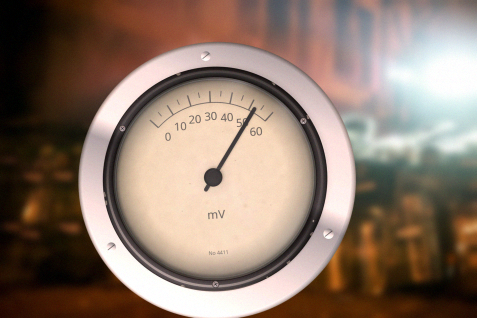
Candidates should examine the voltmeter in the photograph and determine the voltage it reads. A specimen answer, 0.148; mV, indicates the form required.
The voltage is 52.5; mV
